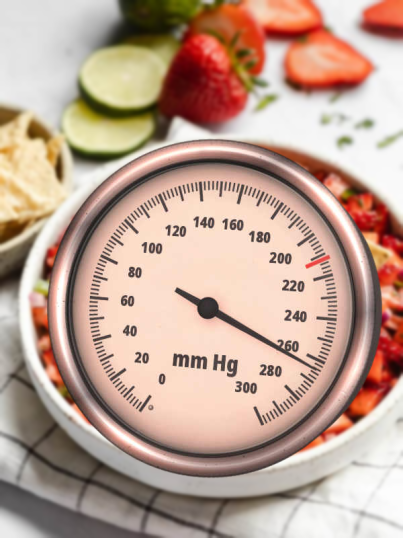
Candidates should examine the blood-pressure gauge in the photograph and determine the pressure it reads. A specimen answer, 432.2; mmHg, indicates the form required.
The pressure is 264; mmHg
